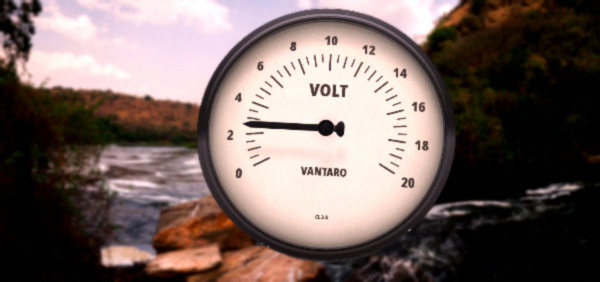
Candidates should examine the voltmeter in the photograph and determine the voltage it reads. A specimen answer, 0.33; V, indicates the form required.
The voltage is 2.5; V
